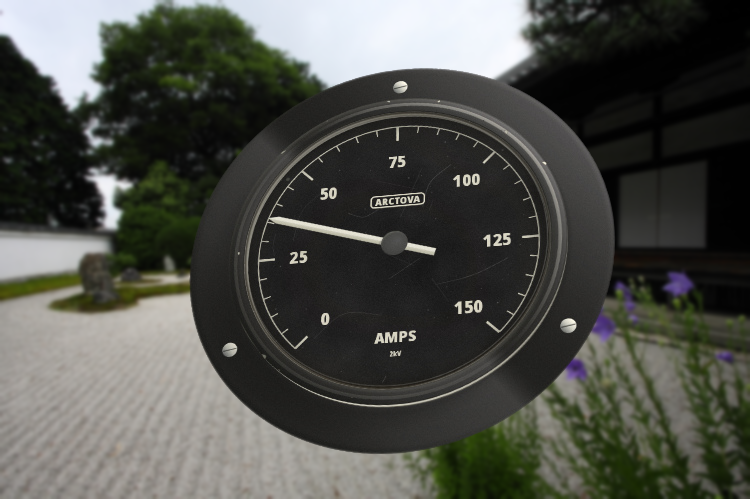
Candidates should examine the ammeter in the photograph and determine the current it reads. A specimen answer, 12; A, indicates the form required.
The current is 35; A
